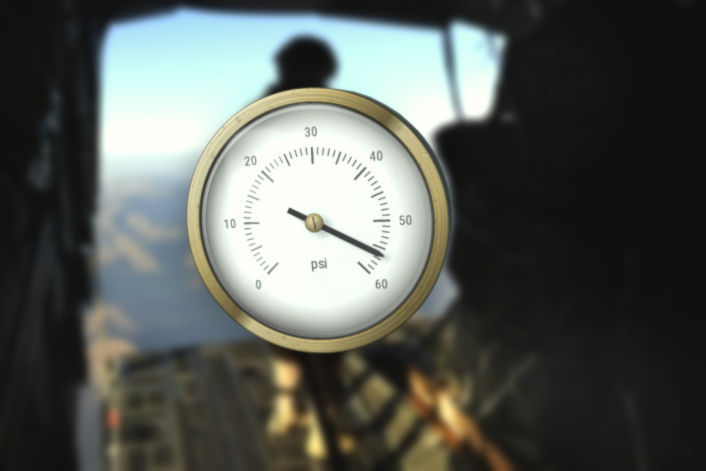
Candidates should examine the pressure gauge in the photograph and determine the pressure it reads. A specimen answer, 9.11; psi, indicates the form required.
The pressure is 56; psi
